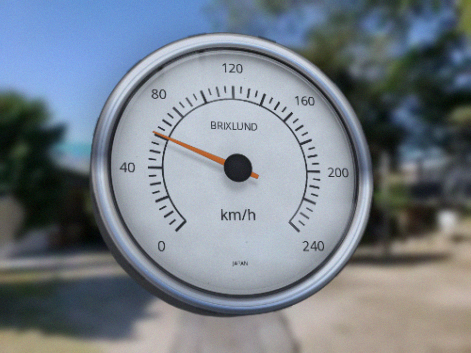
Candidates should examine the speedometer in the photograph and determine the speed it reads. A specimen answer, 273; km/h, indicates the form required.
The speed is 60; km/h
